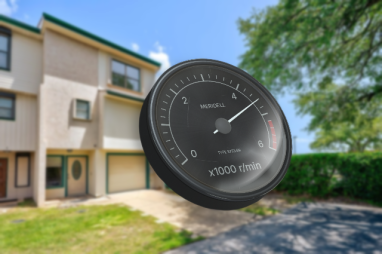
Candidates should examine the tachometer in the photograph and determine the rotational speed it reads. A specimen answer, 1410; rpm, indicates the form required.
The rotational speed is 4600; rpm
